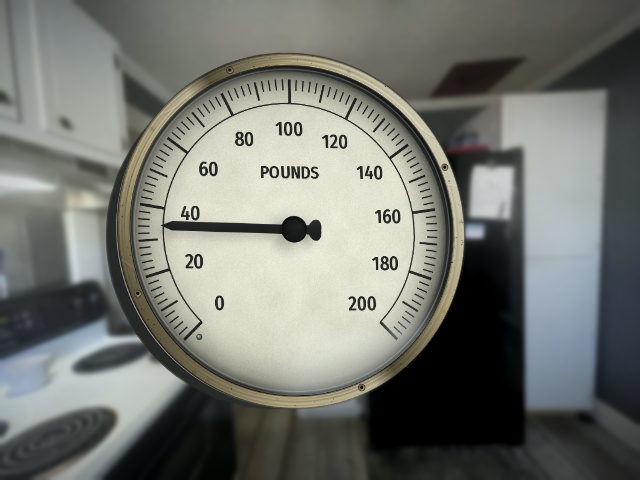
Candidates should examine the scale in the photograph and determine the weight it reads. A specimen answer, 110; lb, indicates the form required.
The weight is 34; lb
